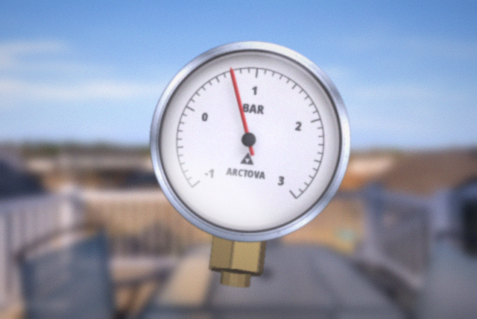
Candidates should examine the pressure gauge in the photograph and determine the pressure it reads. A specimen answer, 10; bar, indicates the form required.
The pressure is 0.7; bar
